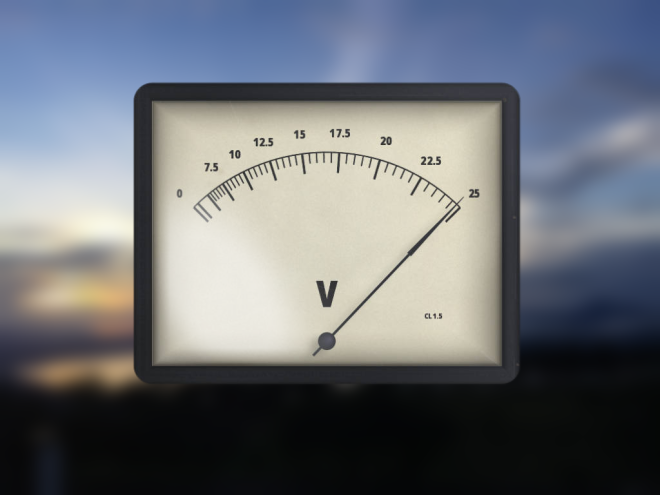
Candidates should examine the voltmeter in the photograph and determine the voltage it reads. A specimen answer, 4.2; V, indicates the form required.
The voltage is 24.75; V
